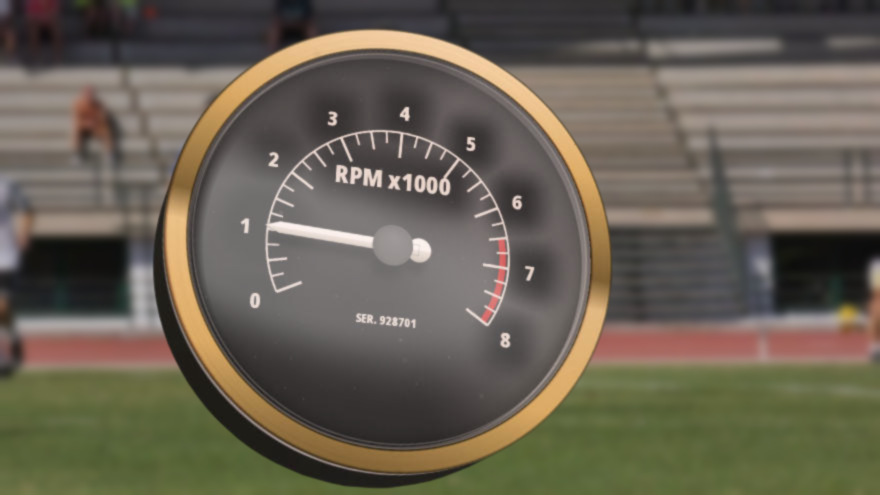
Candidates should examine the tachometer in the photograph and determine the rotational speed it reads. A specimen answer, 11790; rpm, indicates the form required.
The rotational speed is 1000; rpm
